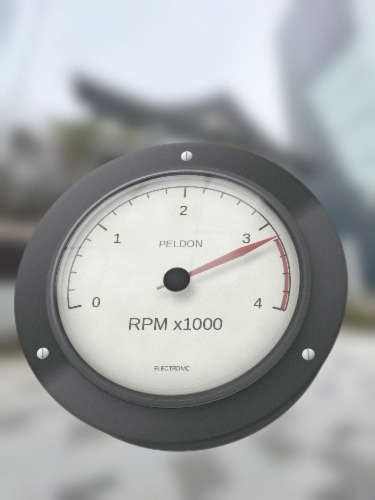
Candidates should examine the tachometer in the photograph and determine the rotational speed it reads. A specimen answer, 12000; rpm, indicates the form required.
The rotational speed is 3200; rpm
